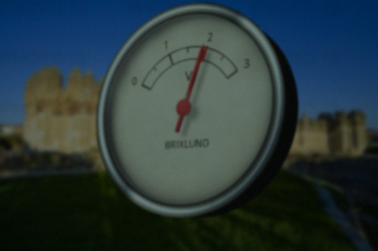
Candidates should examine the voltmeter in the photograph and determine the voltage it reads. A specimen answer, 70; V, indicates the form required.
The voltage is 2; V
